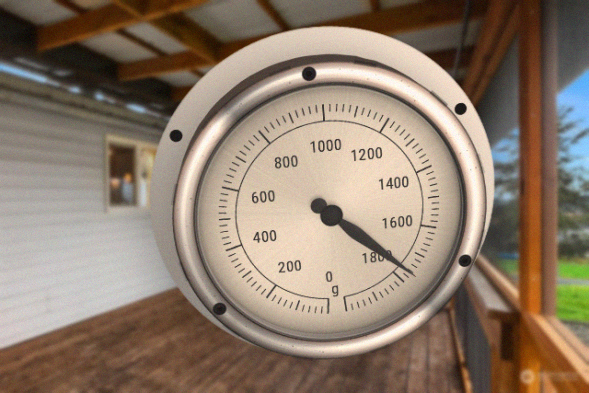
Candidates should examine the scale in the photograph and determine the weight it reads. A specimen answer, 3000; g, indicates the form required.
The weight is 1760; g
